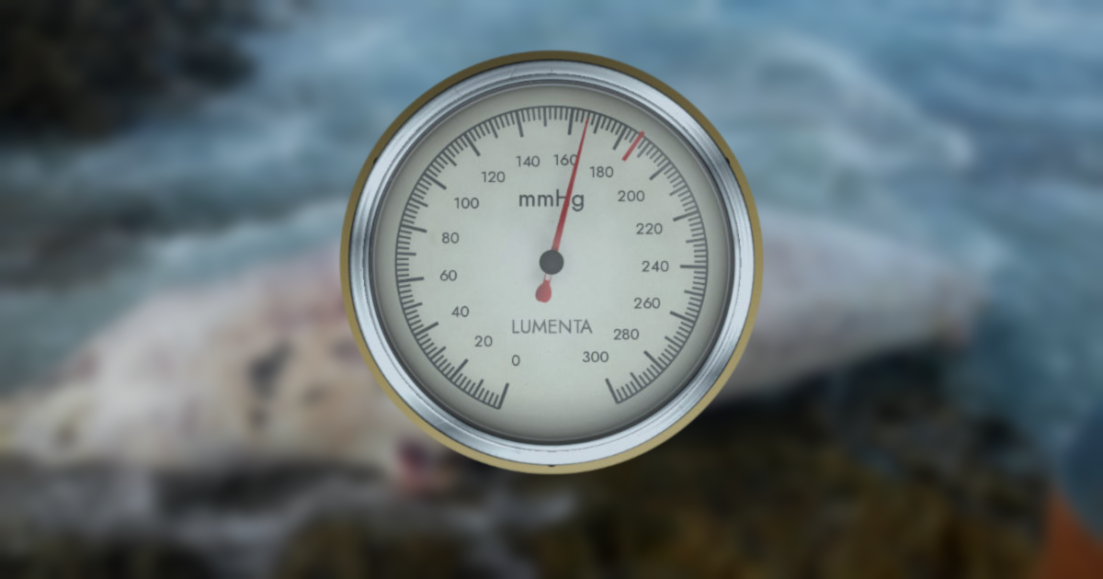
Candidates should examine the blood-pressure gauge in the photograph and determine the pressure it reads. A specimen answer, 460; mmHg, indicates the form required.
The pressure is 166; mmHg
